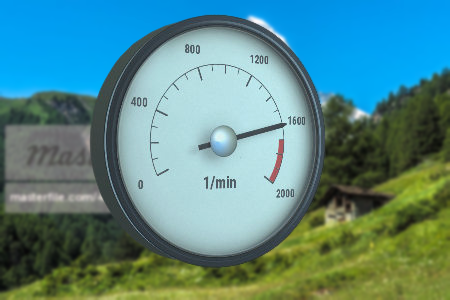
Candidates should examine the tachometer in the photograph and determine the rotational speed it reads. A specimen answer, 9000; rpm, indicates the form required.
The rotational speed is 1600; rpm
